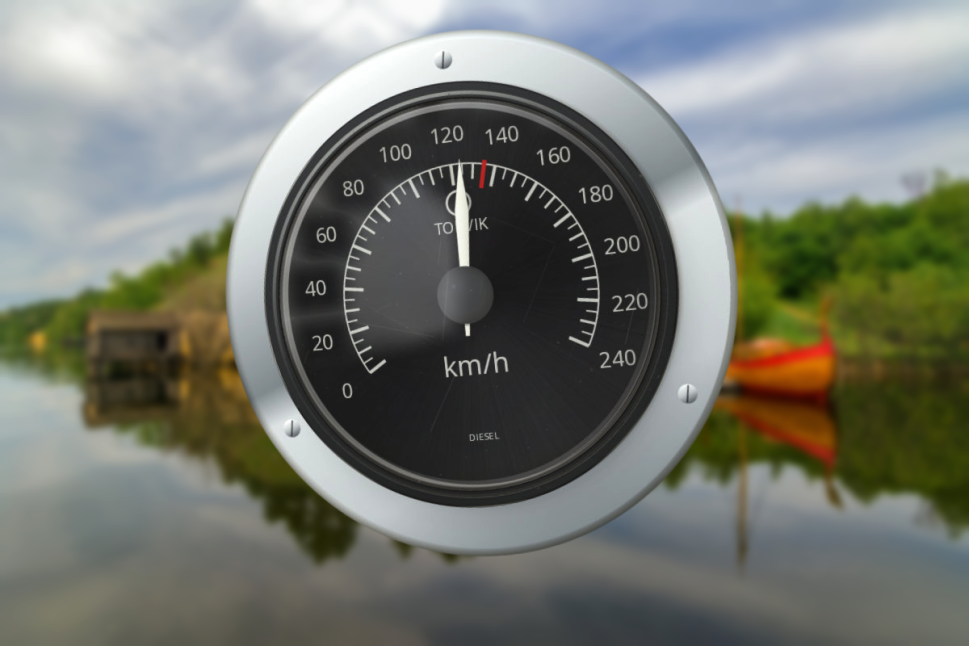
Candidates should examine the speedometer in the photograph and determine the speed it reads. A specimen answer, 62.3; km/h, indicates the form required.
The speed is 125; km/h
